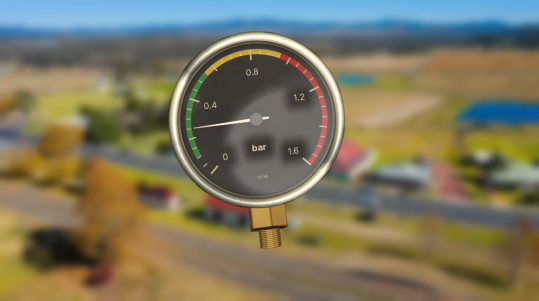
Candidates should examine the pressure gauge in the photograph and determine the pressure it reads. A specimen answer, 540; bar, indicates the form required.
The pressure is 0.25; bar
